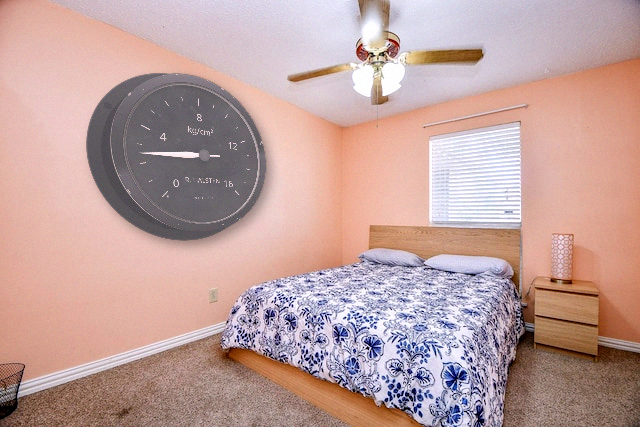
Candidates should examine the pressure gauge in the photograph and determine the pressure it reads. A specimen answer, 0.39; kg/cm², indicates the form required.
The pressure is 2.5; kg/cm²
